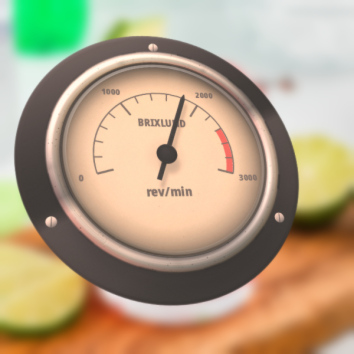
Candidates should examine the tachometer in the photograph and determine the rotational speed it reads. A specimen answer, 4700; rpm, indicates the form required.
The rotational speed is 1800; rpm
